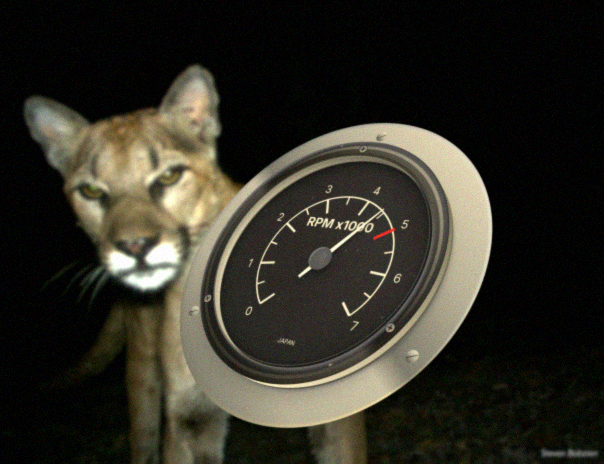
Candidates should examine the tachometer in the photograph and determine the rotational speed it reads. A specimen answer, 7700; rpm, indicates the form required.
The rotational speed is 4500; rpm
